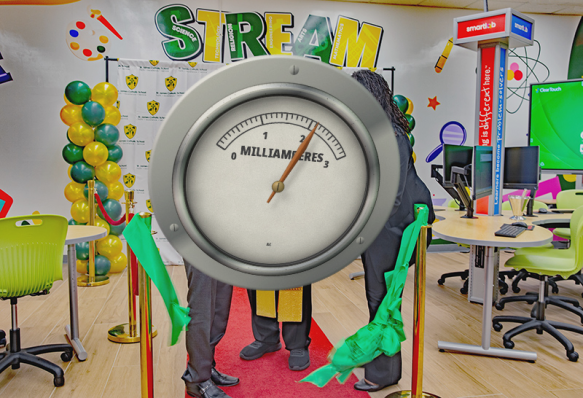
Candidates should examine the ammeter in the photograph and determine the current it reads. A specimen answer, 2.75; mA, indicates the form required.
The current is 2.1; mA
